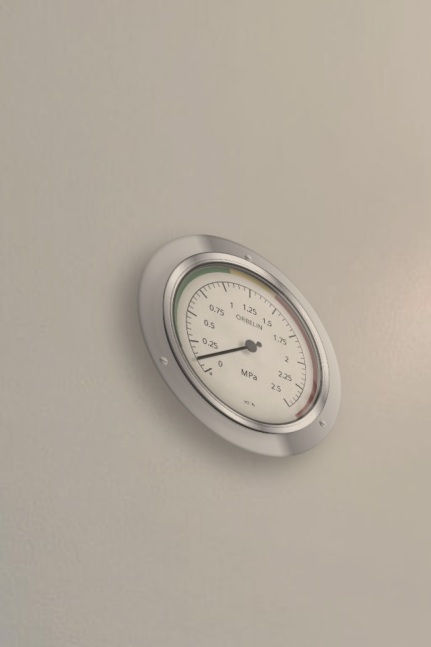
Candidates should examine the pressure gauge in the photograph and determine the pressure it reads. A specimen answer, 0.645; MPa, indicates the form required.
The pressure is 0.1; MPa
